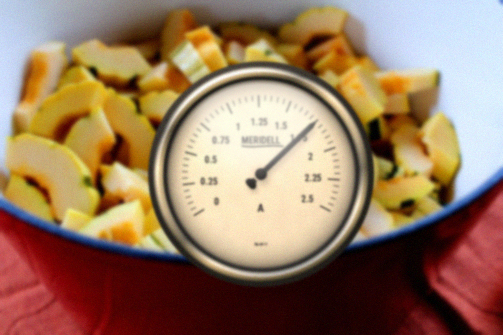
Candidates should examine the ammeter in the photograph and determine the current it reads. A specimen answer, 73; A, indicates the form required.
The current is 1.75; A
